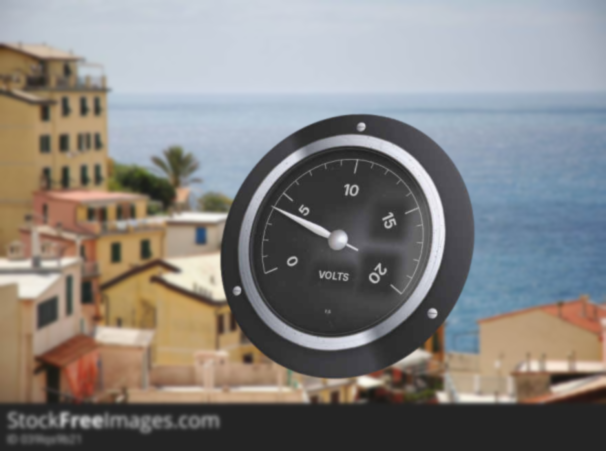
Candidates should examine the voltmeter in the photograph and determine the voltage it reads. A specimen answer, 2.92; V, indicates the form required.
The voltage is 4; V
